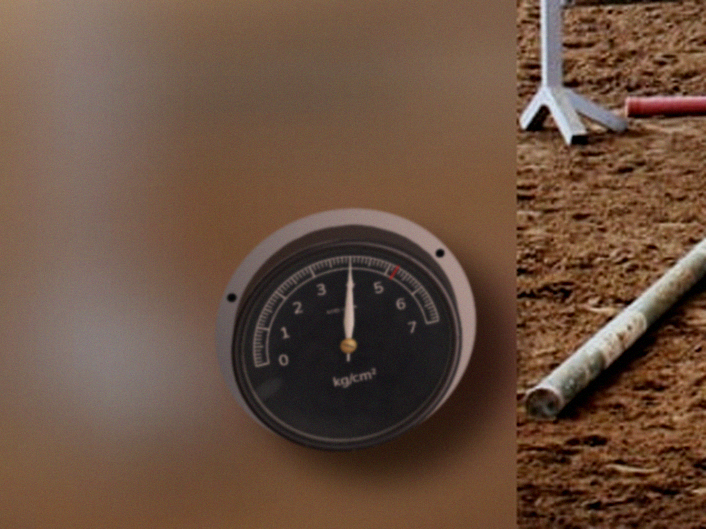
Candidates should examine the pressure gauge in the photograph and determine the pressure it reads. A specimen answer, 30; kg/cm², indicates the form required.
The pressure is 4; kg/cm²
